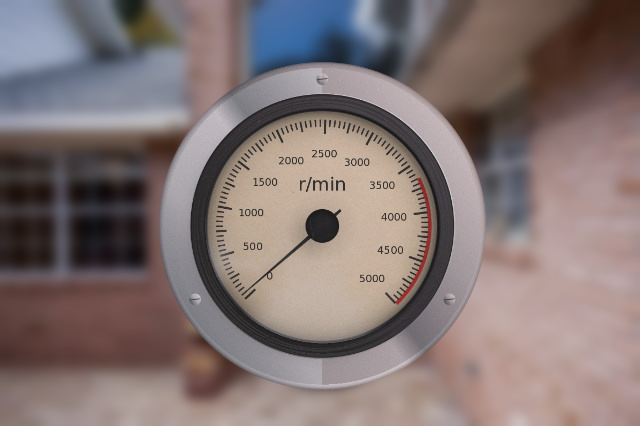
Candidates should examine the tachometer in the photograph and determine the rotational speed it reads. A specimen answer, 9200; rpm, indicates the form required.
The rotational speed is 50; rpm
